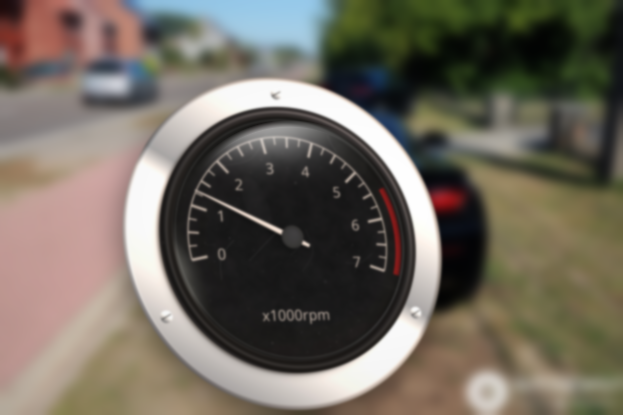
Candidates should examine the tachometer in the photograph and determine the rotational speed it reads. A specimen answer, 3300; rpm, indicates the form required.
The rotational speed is 1250; rpm
